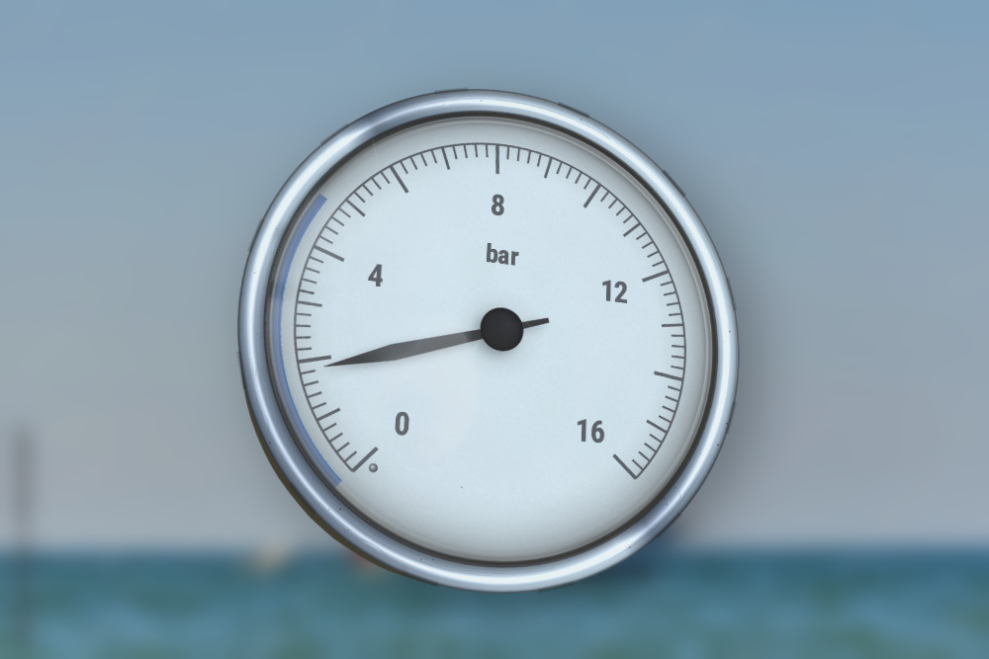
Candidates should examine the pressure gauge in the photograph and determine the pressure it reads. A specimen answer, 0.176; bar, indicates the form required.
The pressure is 1.8; bar
